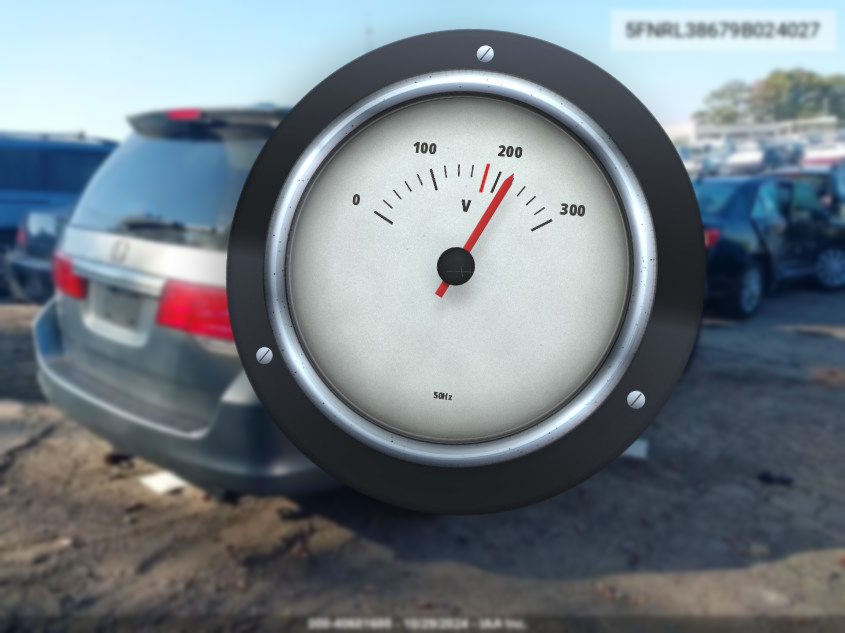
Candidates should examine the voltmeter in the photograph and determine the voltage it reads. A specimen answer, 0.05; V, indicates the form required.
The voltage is 220; V
